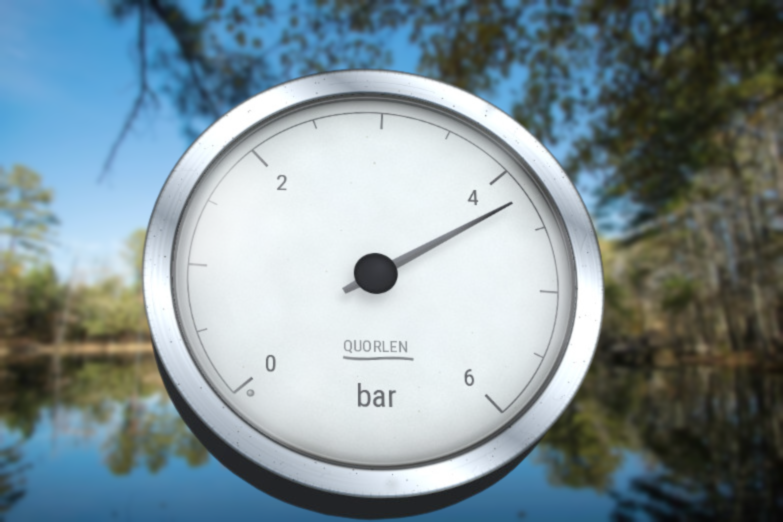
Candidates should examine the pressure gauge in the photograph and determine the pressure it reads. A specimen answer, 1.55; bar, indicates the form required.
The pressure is 4.25; bar
